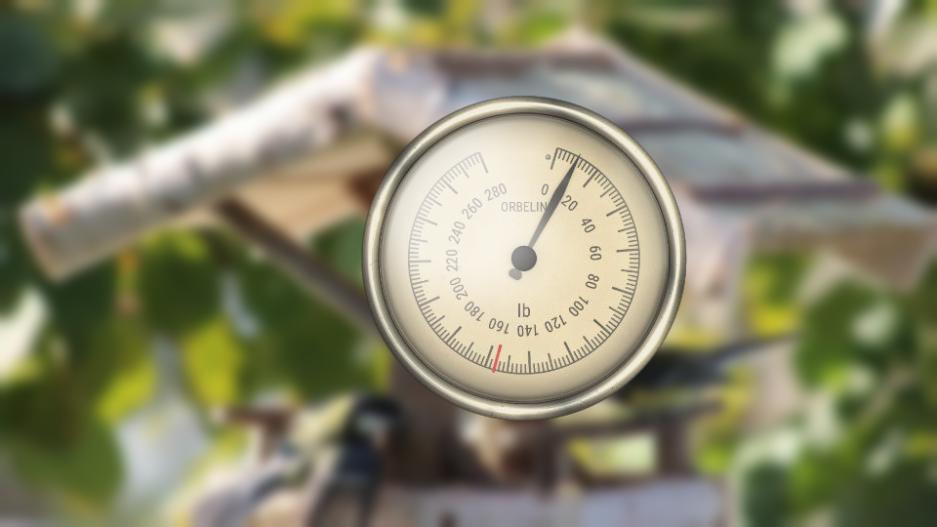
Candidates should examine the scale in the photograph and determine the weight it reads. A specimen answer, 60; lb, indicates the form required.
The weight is 10; lb
